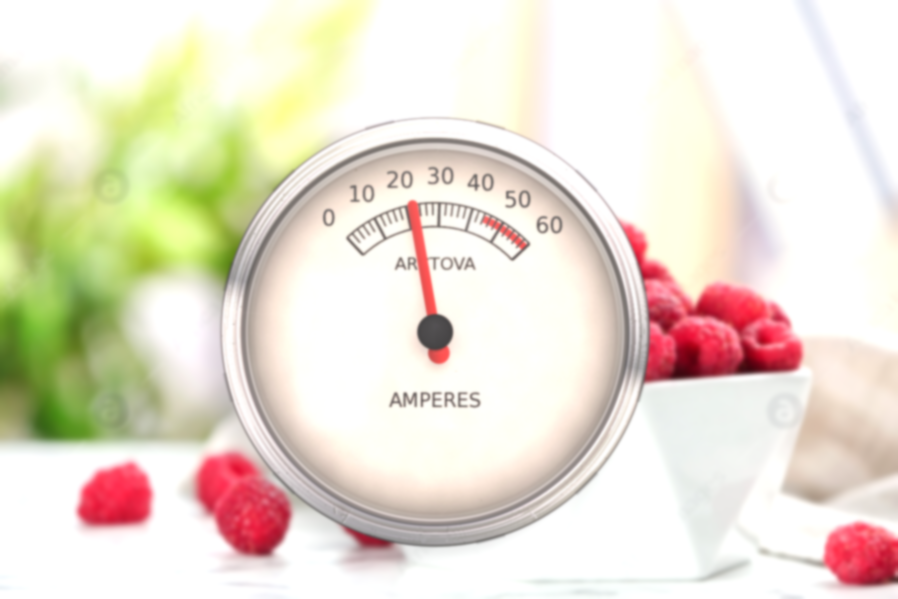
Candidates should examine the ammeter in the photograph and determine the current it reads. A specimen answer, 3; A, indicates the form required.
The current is 22; A
